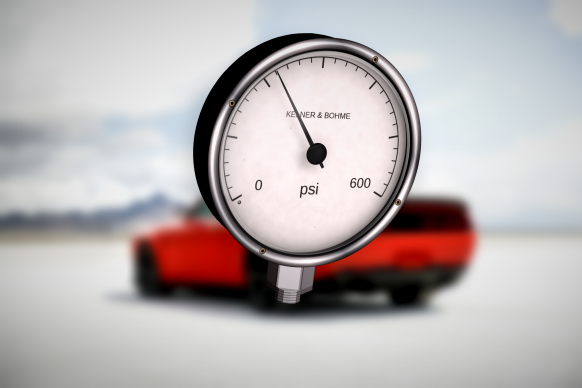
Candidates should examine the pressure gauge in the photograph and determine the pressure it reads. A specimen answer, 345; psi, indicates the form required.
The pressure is 220; psi
